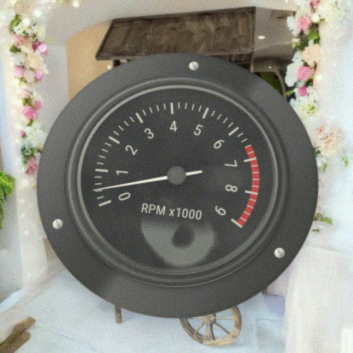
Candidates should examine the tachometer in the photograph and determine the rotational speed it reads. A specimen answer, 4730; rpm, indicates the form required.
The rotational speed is 400; rpm
